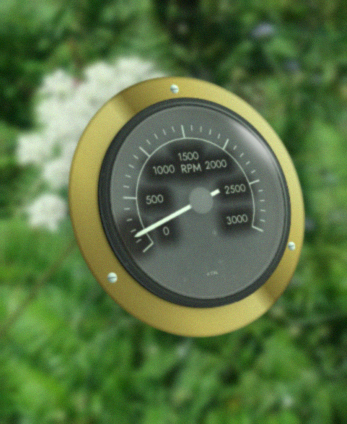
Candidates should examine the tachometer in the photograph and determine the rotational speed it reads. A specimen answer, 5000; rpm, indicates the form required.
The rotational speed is 150; rpm
